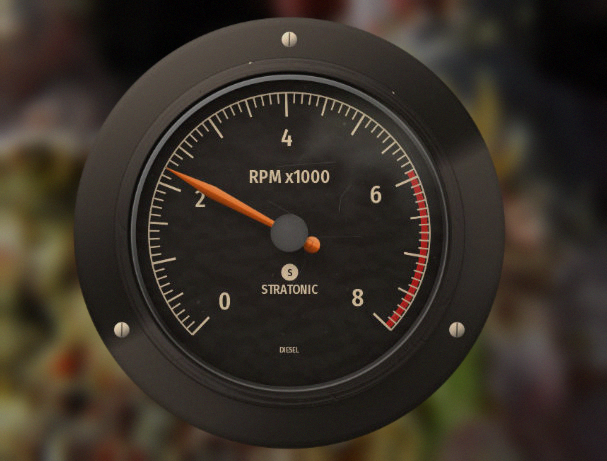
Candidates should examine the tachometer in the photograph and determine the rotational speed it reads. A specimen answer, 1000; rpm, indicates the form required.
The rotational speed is 2200; rpm
